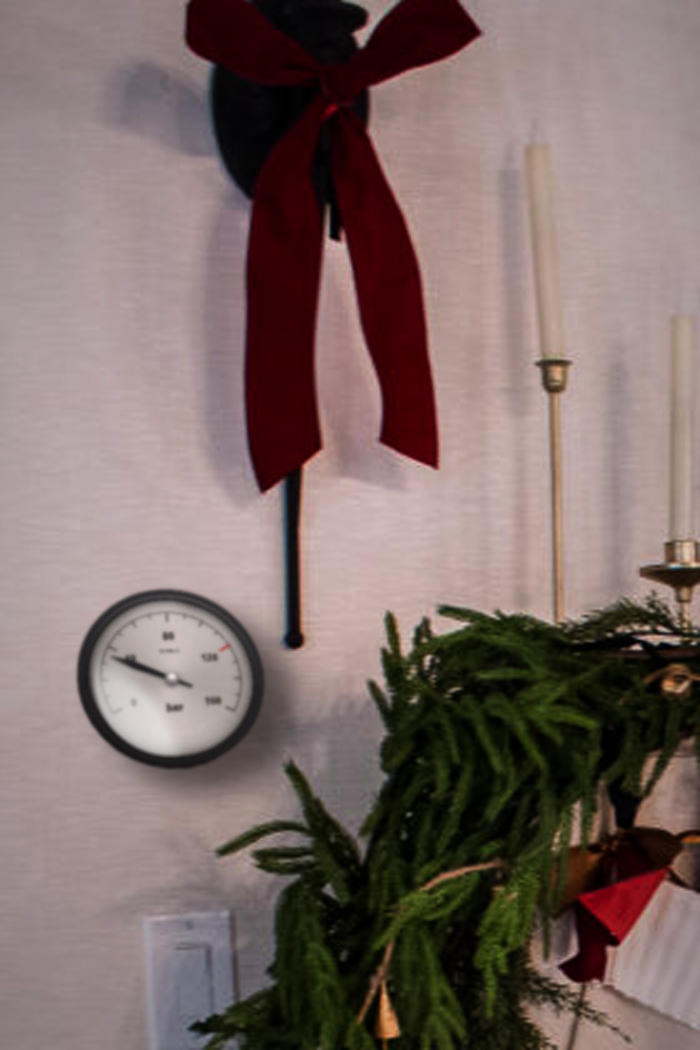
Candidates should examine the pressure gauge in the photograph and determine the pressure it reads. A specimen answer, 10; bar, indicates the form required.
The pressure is 35; bar
